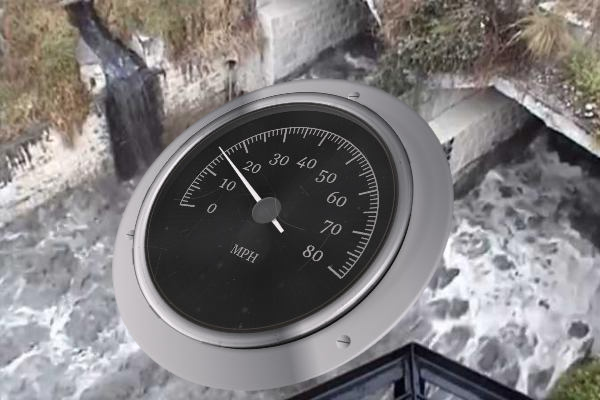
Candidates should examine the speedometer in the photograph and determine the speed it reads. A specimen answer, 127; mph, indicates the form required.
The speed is 15; mph
